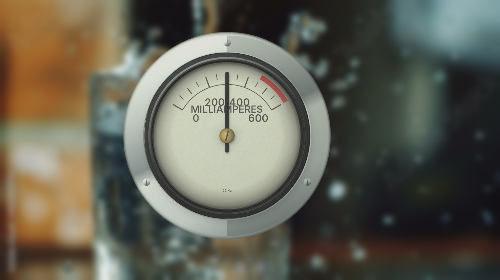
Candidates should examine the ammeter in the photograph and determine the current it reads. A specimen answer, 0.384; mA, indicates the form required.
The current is 300; mA
